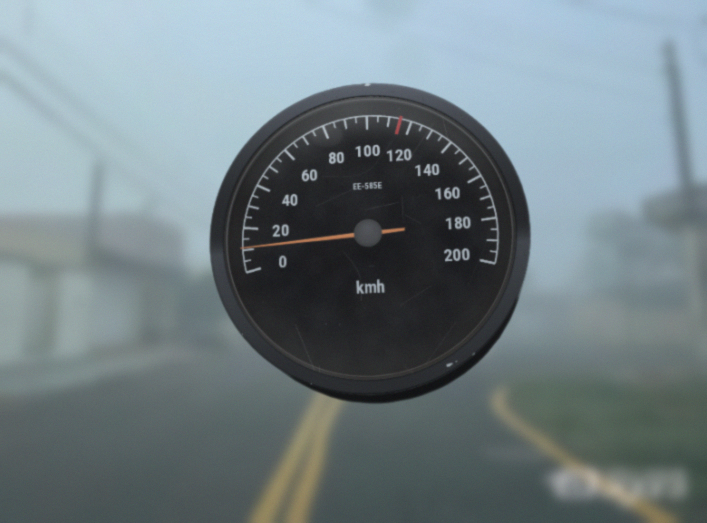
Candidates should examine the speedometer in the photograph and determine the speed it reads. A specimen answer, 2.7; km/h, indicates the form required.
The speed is 10; km/h
